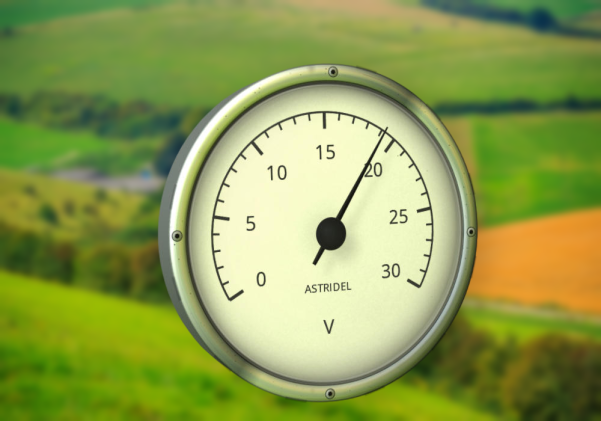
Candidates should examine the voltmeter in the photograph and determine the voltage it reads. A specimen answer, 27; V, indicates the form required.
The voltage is 19; V
